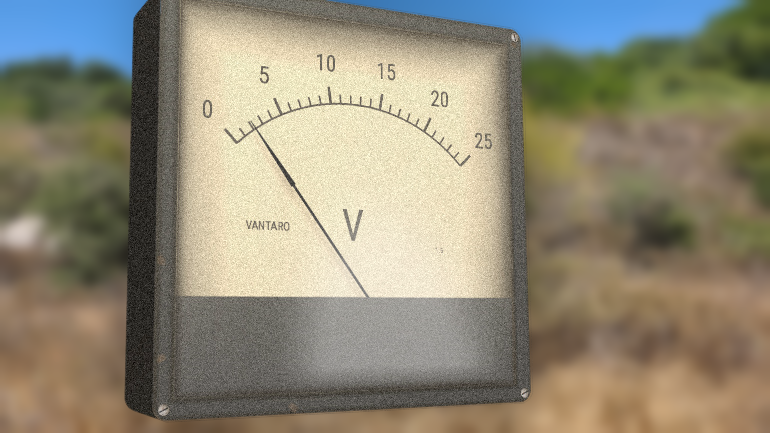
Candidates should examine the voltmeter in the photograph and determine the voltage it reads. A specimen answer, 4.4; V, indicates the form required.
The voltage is 2; V
